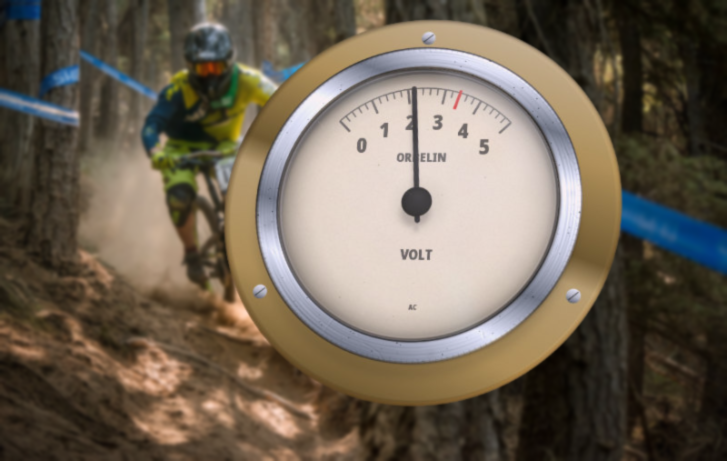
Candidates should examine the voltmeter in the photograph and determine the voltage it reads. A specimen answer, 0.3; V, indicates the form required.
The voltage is 2.2; V
